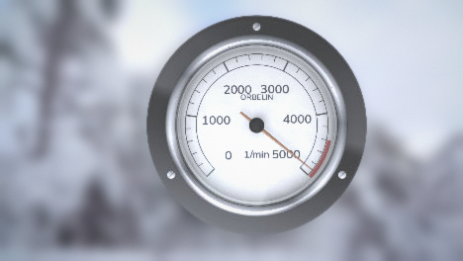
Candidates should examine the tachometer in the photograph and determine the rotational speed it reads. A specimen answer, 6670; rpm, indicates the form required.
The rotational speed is 4900; rpm
